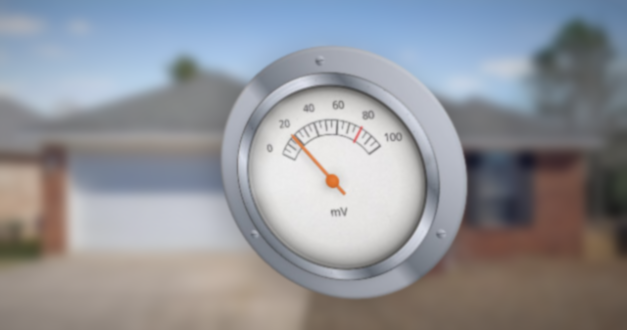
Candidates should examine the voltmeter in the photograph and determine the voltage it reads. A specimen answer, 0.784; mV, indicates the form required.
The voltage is 20; mV
